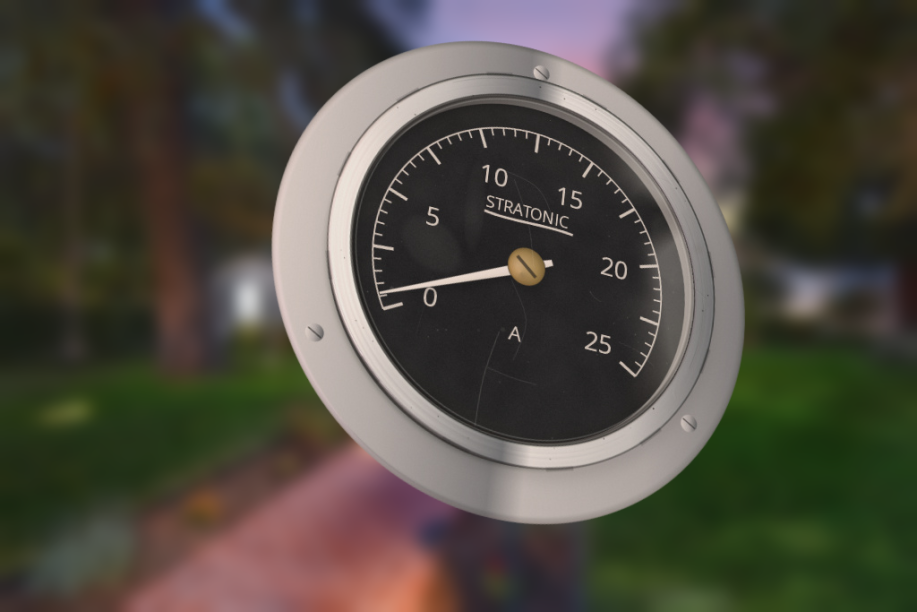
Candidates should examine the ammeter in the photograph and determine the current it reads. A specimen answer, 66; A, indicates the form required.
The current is 0.5; A
